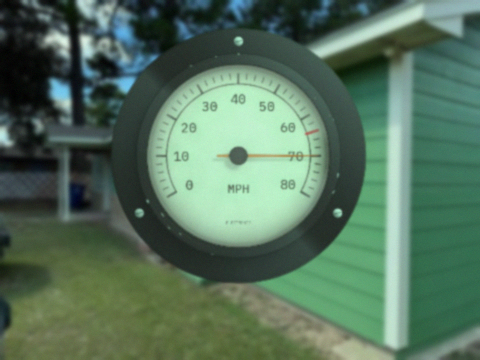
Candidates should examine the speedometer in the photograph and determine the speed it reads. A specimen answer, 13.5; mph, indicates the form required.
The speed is 70; mph
